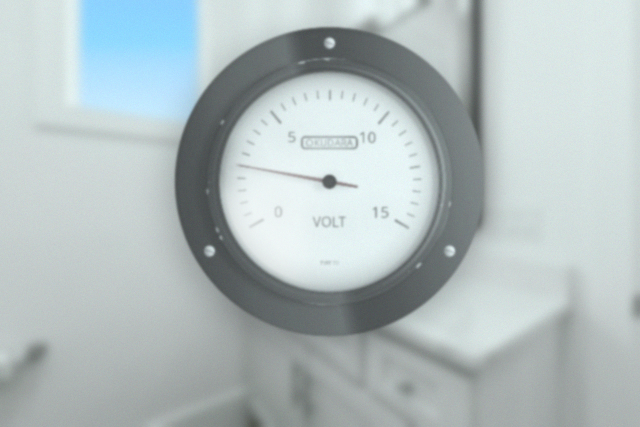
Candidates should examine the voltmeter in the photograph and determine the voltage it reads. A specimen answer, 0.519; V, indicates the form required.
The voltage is 2.5; V
